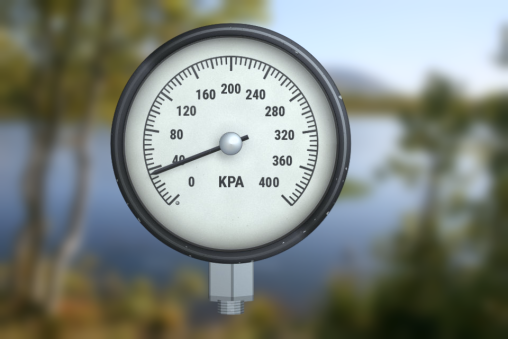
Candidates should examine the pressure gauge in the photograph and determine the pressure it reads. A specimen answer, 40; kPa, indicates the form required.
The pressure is 35; kPa
